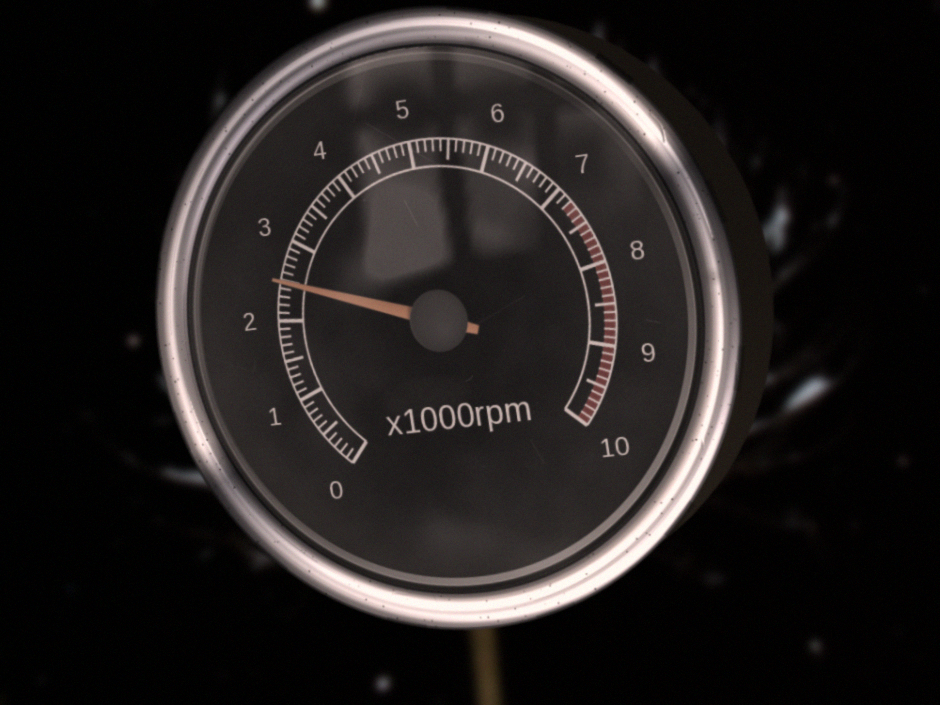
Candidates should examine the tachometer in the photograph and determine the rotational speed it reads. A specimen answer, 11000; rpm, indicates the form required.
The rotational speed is 2500; rpm
